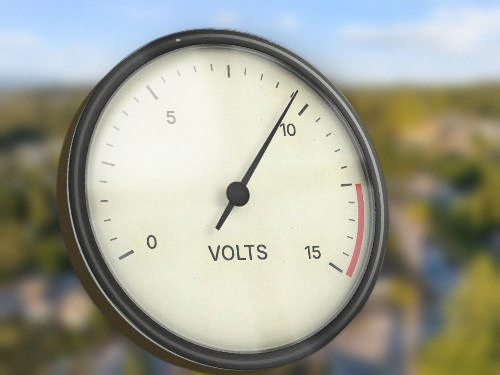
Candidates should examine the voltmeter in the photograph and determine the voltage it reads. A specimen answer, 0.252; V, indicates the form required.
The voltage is 9.5; V
